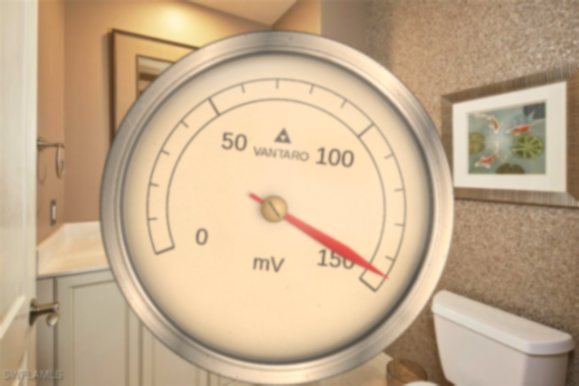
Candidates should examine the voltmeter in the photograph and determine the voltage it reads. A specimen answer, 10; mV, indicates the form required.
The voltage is 145; mV
